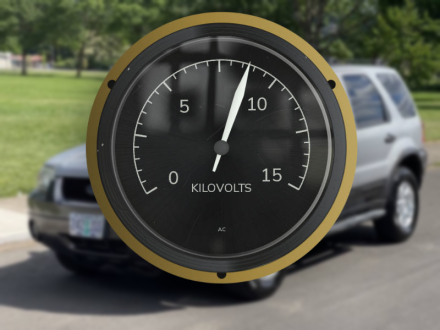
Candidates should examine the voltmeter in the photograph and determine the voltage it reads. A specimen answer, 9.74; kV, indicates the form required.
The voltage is 8.75; kV
